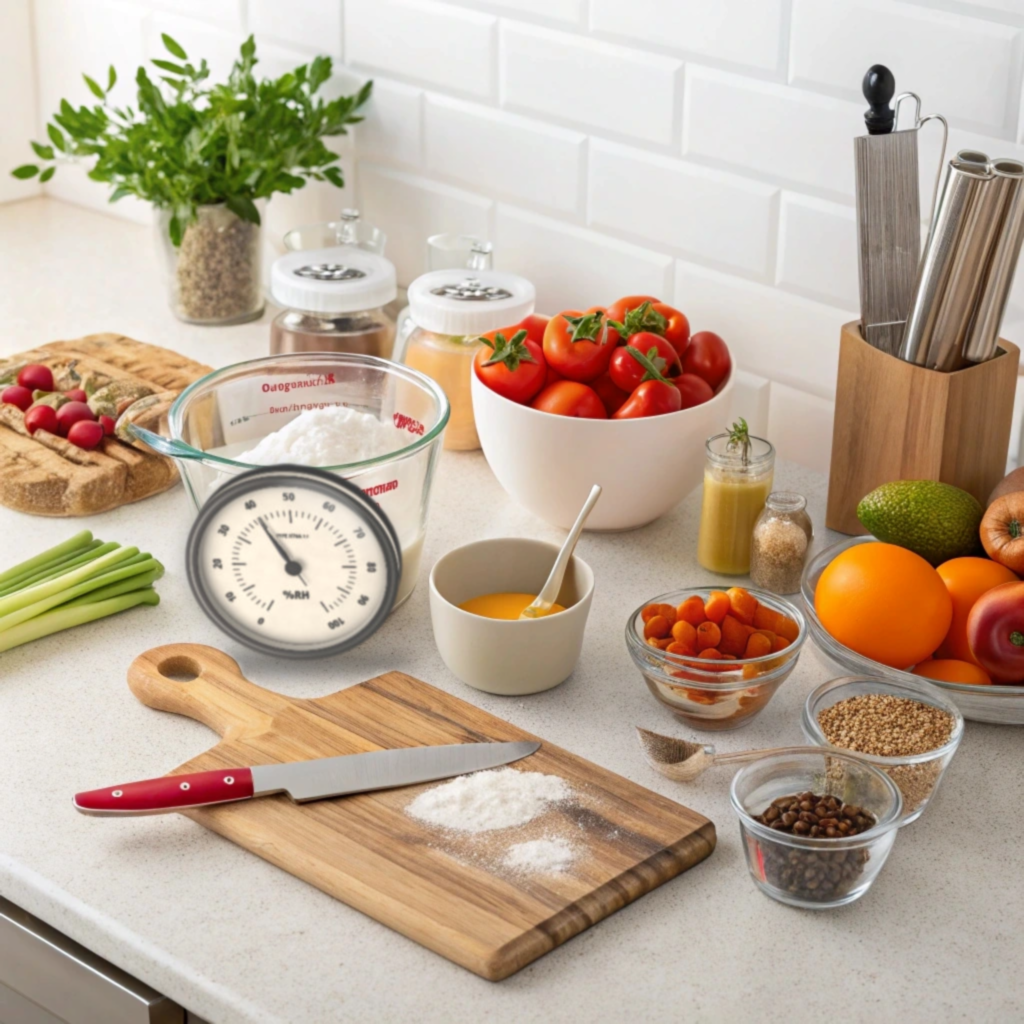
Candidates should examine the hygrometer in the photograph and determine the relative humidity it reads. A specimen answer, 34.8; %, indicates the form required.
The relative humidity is 40; %
